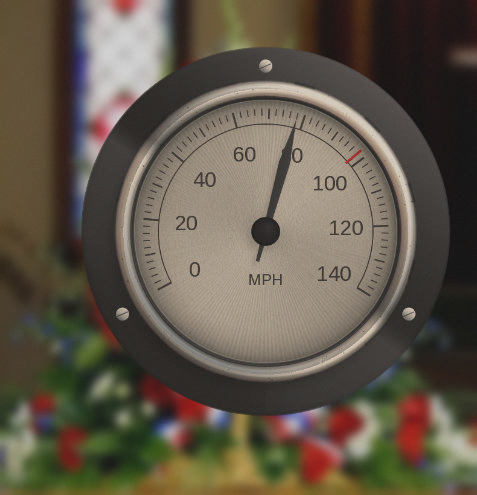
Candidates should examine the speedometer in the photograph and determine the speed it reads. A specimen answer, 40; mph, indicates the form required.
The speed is 78; mph
